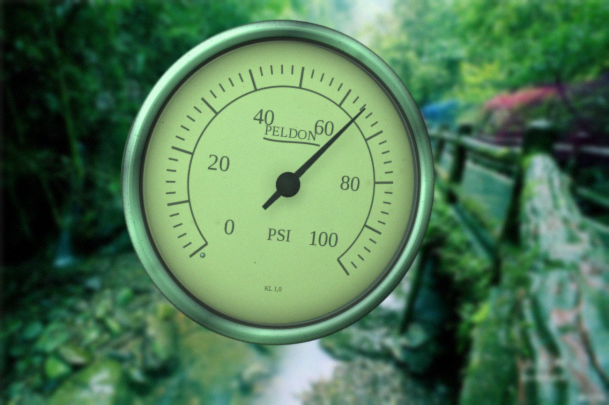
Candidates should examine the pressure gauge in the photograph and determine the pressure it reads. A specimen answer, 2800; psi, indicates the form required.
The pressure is 64; psi
